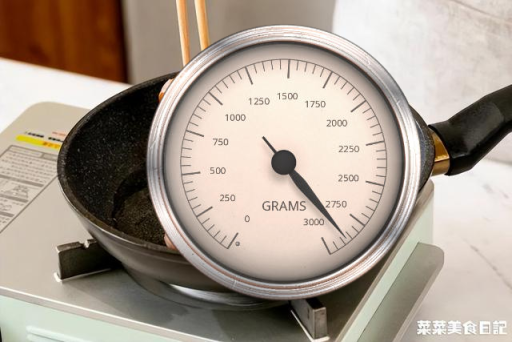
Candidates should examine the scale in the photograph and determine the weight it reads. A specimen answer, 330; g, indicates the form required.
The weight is 2875; g
